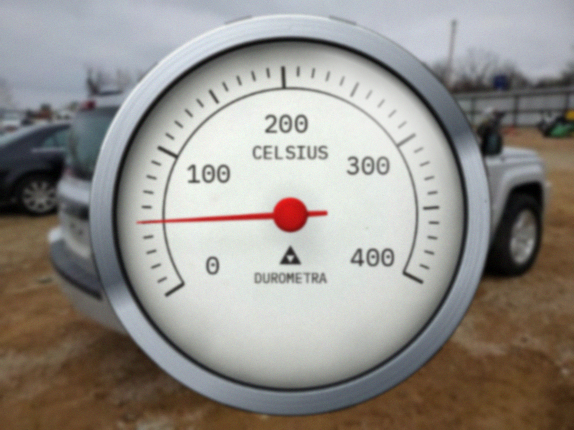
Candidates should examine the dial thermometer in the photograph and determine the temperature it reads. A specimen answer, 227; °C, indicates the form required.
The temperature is 50; °C
